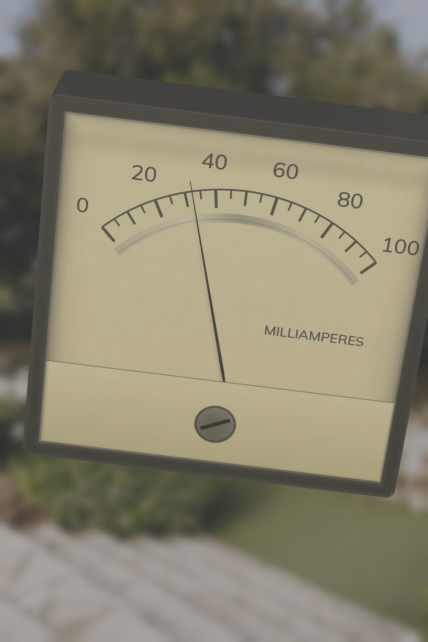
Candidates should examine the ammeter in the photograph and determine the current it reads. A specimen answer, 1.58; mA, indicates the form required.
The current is 32.5; mA
